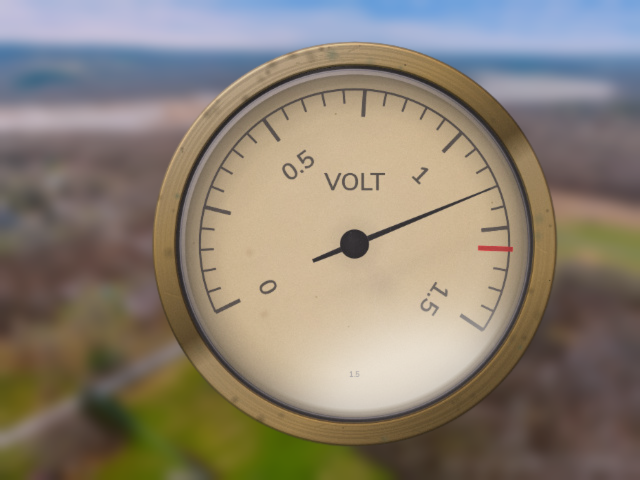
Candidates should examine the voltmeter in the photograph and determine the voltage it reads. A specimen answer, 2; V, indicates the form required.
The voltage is 1.15; V
